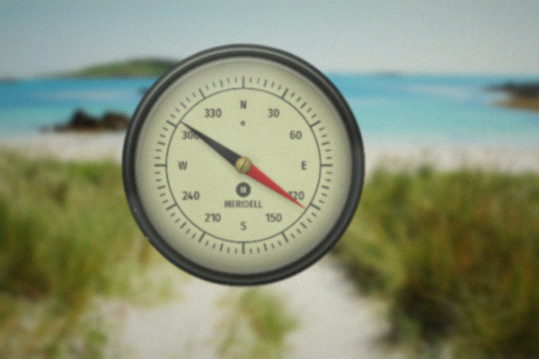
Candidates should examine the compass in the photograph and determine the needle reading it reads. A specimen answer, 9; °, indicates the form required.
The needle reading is 125; °
